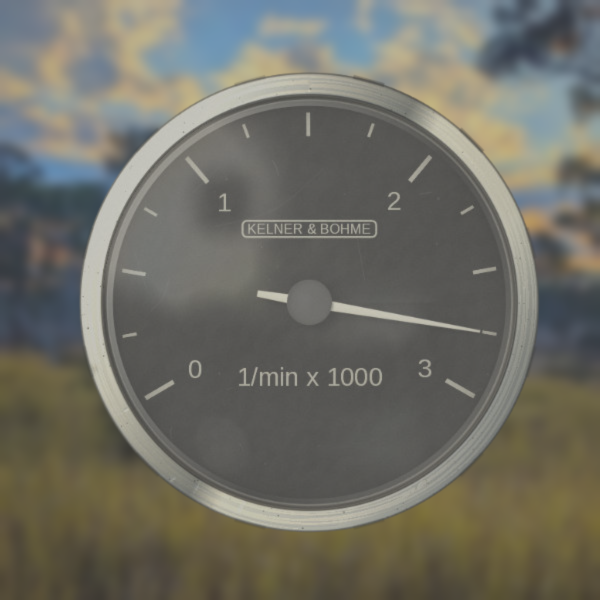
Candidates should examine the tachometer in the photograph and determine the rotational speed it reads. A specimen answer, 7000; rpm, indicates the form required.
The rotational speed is 2750; rpm
